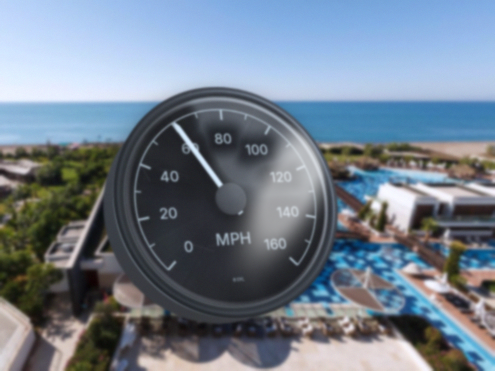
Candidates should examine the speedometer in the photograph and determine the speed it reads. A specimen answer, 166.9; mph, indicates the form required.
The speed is 60; mph
